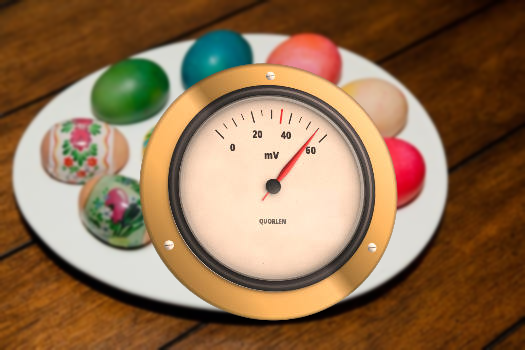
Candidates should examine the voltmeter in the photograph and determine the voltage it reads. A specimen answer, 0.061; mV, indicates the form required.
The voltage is 55; mV
